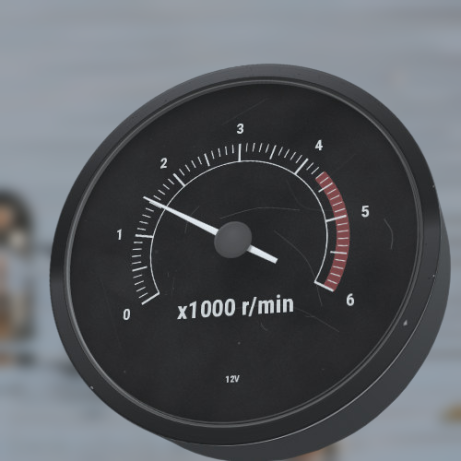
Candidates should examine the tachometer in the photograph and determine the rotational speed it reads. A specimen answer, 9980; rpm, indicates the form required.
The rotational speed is 1500; rpm
